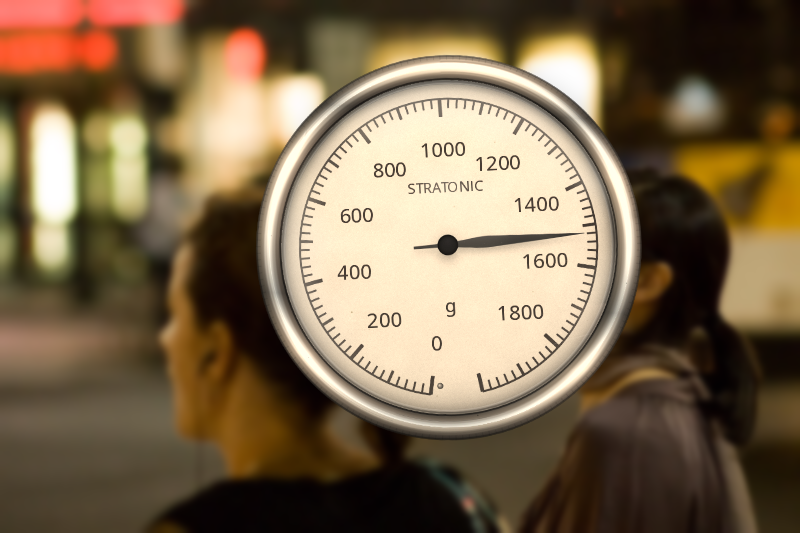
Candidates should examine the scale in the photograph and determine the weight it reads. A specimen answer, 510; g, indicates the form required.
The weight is 1520; g
